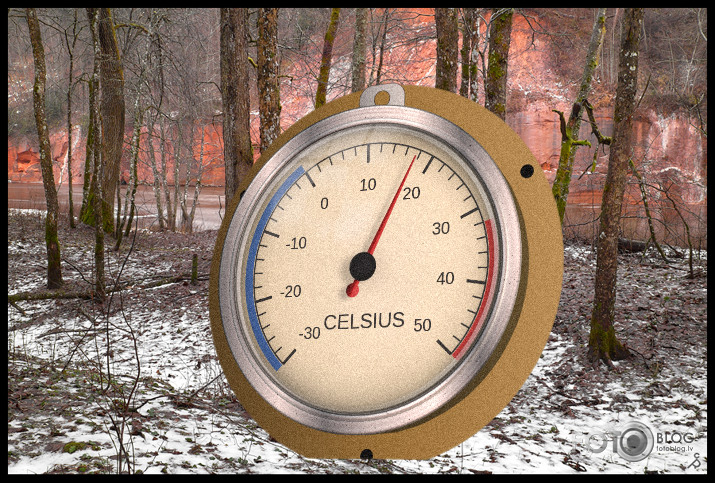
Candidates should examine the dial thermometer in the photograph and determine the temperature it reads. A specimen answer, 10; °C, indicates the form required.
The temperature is 18; °C
